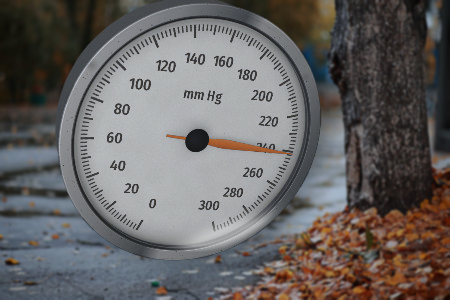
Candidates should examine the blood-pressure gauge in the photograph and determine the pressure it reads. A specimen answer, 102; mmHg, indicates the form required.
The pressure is 240; mmHg
